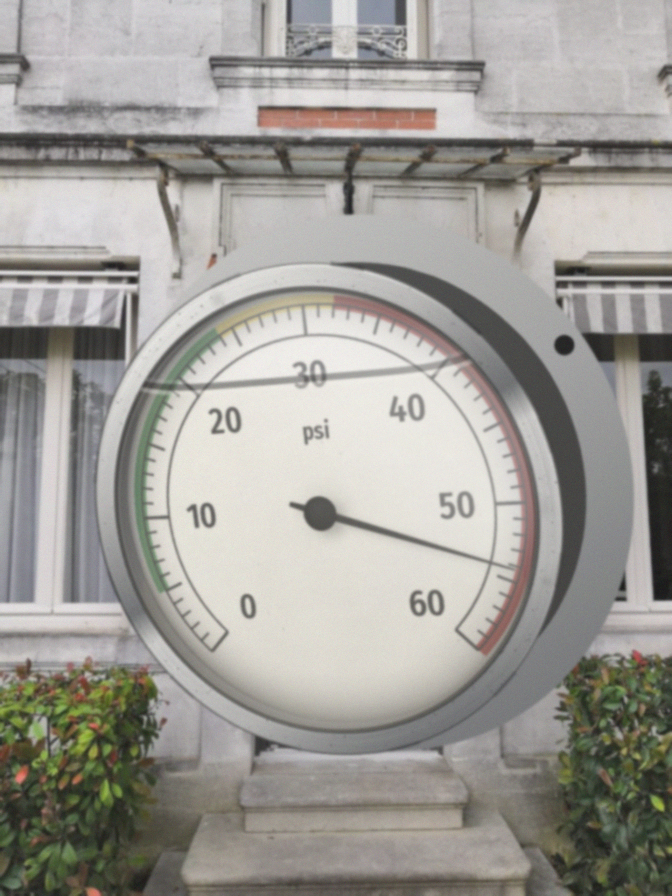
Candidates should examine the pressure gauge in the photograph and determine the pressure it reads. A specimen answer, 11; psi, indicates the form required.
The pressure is 54; psi
